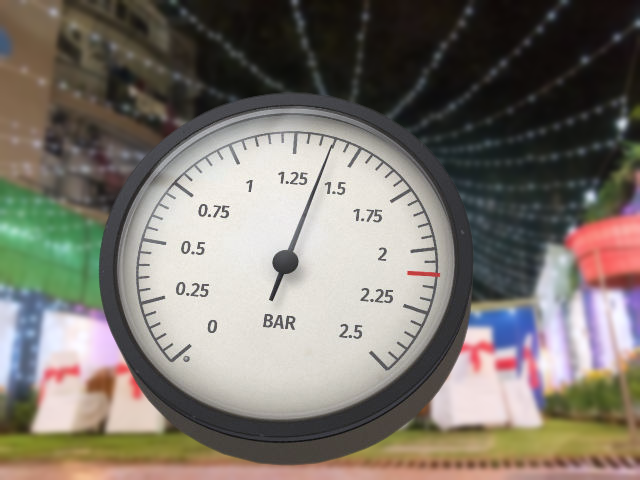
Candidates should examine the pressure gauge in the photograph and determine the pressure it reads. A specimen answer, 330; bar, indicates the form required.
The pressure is 1.4; bar
